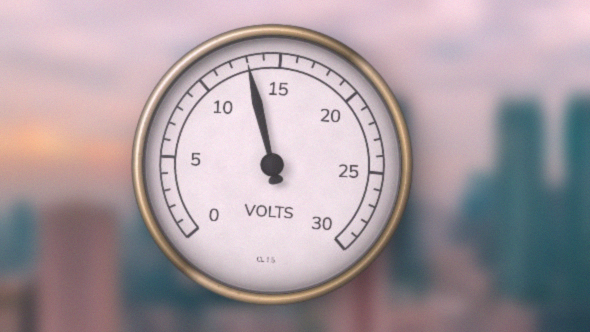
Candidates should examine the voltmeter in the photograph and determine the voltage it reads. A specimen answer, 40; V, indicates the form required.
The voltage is 13; V
